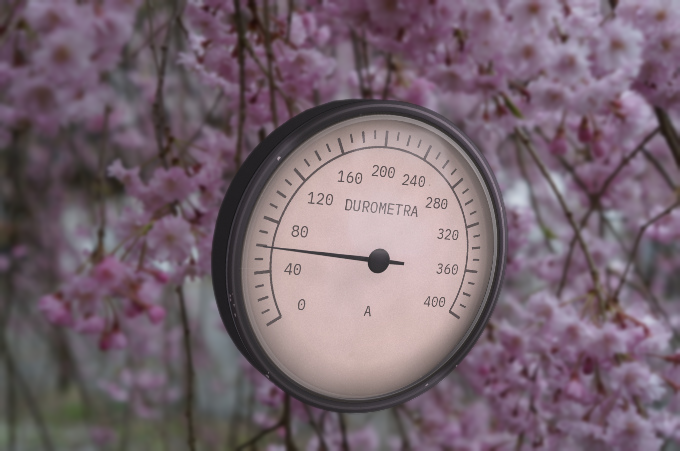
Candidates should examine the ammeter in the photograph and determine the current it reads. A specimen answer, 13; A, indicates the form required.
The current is 60; A
